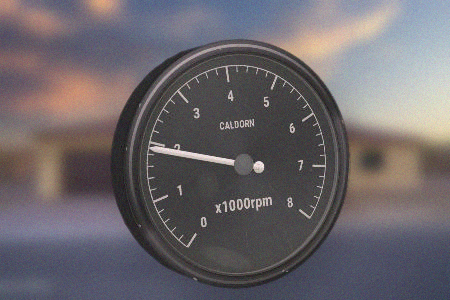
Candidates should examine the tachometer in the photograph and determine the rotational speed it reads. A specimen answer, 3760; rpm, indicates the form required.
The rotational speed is 1900; rpm
